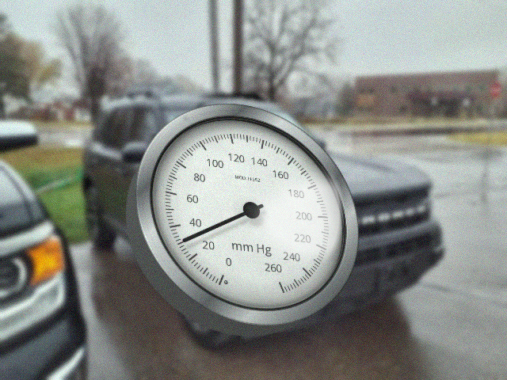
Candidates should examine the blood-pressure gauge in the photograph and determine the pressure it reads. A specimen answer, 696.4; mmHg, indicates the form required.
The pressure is 30; mmHg
